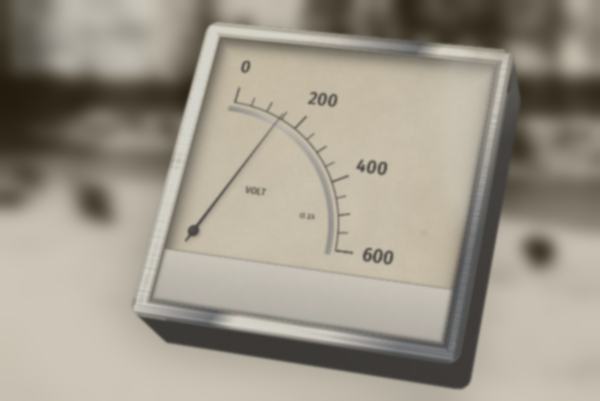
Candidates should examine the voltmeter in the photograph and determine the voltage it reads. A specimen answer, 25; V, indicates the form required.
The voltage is 150; V
